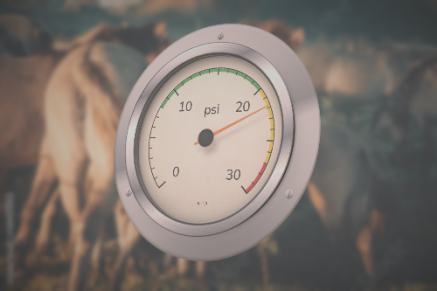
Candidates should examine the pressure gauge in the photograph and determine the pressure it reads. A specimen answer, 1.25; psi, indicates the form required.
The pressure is 22; psi
